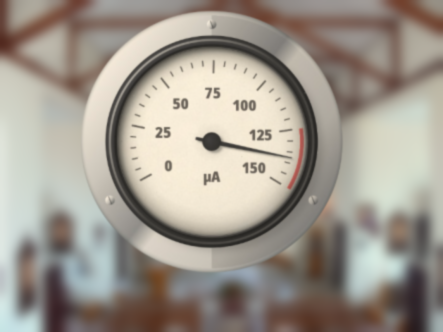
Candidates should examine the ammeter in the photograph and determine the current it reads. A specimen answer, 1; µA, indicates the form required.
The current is 137.5; µA
